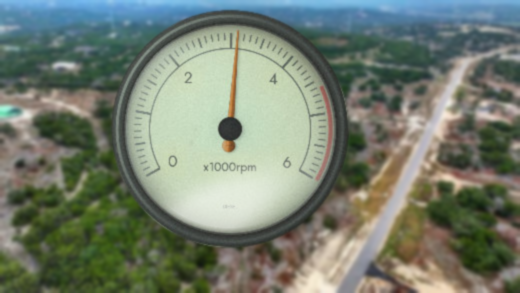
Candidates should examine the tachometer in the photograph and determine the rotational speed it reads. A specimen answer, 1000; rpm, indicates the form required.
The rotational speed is 3100; rpm
